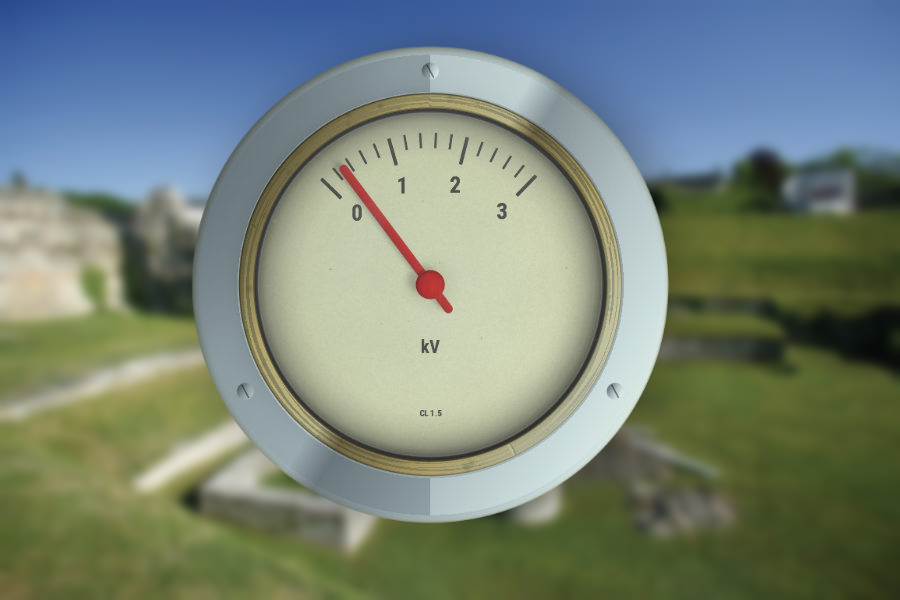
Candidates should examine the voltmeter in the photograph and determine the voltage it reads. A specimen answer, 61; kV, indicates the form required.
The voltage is 0.3; kV
